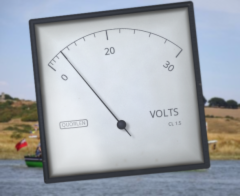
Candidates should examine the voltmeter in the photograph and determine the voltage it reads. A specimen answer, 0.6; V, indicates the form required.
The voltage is 10; V
